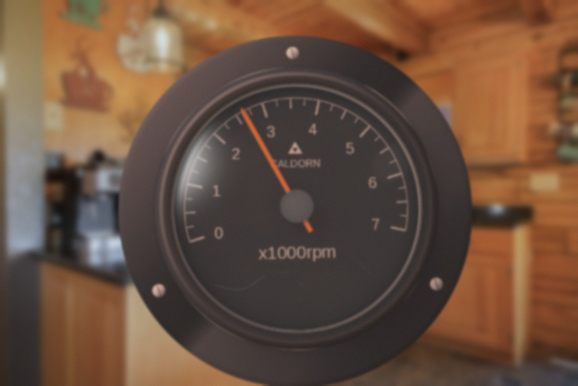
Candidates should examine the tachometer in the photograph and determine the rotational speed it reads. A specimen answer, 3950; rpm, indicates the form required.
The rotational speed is 2625; rpm
